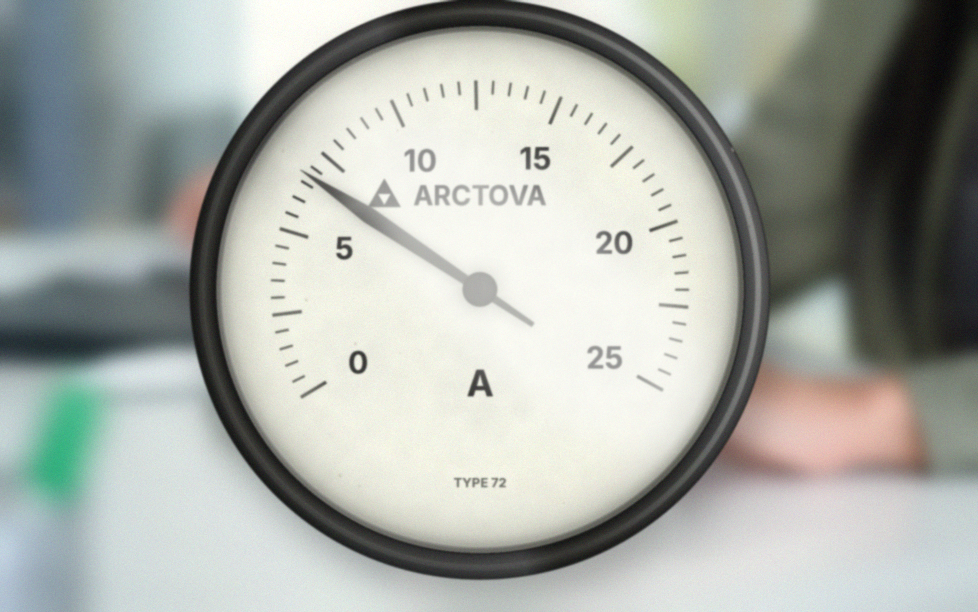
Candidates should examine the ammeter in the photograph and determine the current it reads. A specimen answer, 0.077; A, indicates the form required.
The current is 6.75; A
